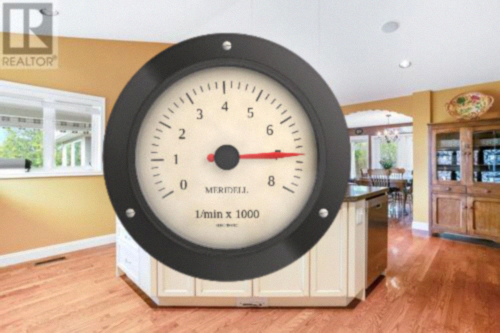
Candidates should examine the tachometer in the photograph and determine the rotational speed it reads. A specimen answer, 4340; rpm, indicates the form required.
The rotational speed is 7000; rpm
